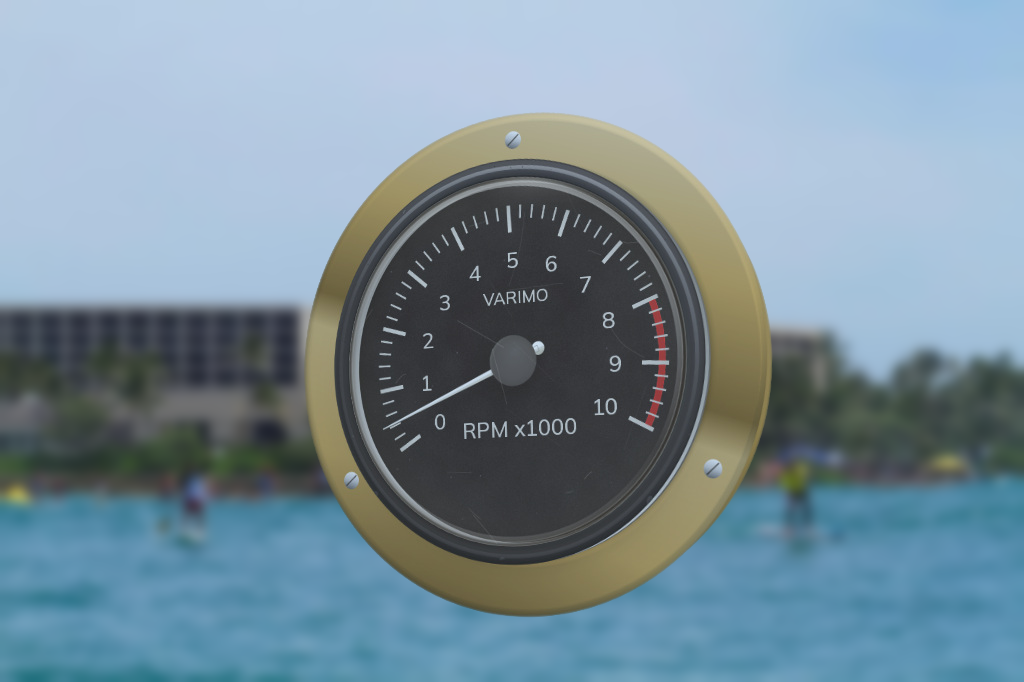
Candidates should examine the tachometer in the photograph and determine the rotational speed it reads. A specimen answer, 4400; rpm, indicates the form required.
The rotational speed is 400; rpm
